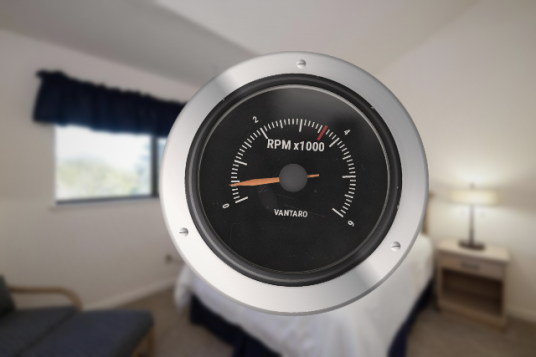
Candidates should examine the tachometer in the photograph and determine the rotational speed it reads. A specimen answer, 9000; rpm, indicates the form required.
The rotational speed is 400; rpm
